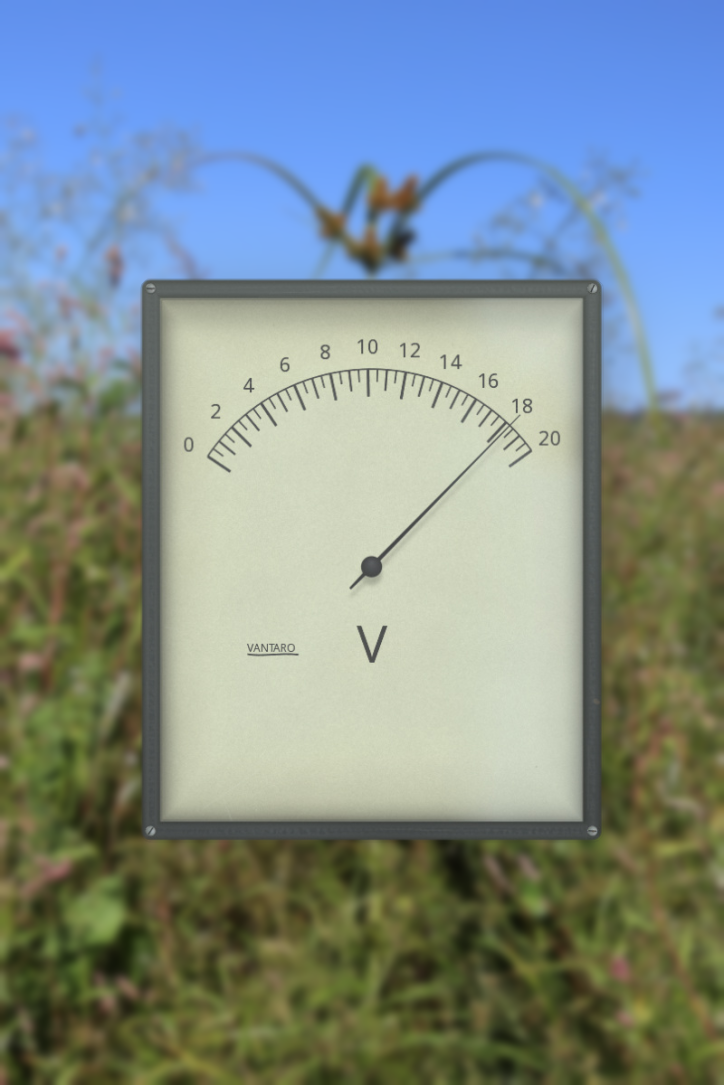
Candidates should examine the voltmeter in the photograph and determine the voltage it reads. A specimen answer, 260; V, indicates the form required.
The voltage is 18.25; V
